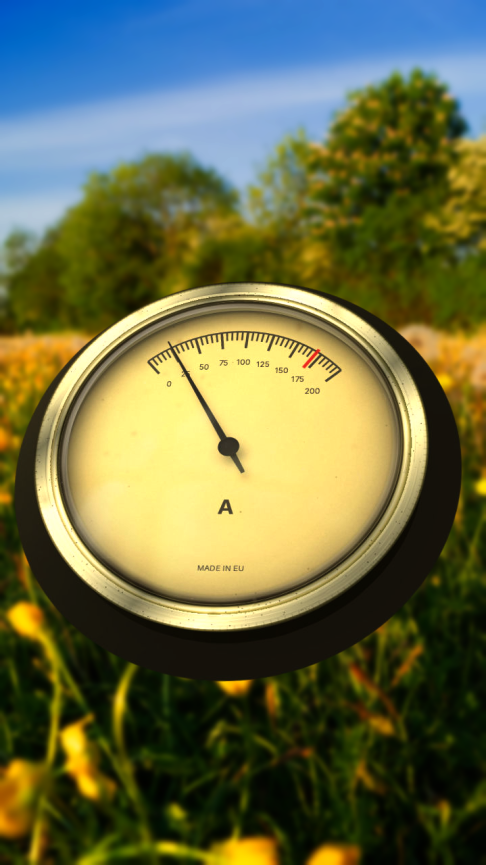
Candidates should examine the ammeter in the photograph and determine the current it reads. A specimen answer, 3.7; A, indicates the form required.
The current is 25; A
